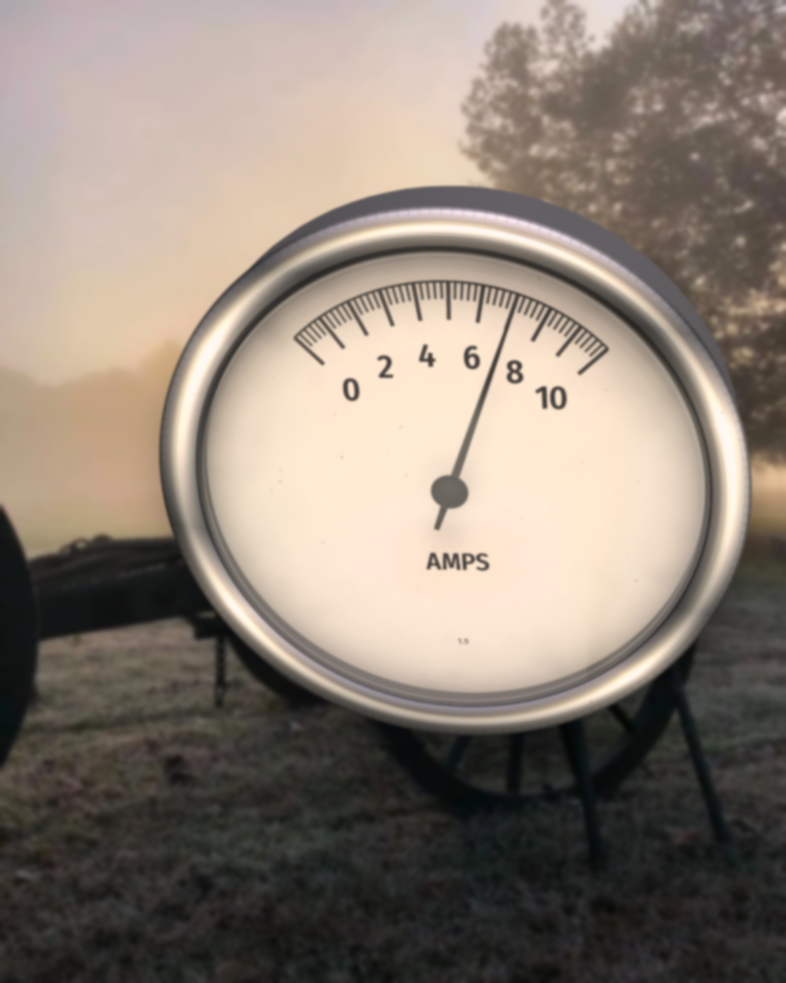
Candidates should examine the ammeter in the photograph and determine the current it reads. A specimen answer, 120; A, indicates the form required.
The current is 7; A
